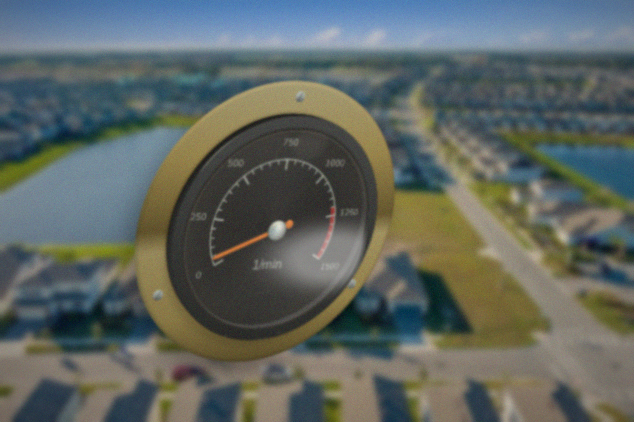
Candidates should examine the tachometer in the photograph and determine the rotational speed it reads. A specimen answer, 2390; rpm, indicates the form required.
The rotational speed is 50; rpm
